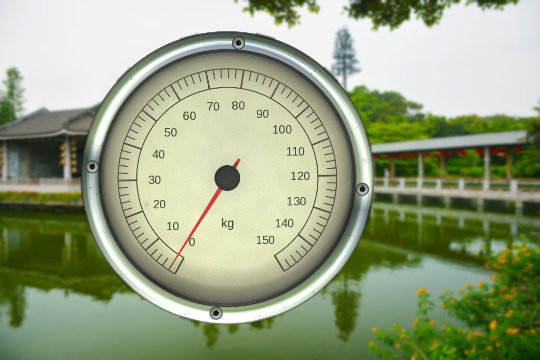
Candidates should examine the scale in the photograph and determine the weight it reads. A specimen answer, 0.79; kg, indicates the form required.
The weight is 2; kg
